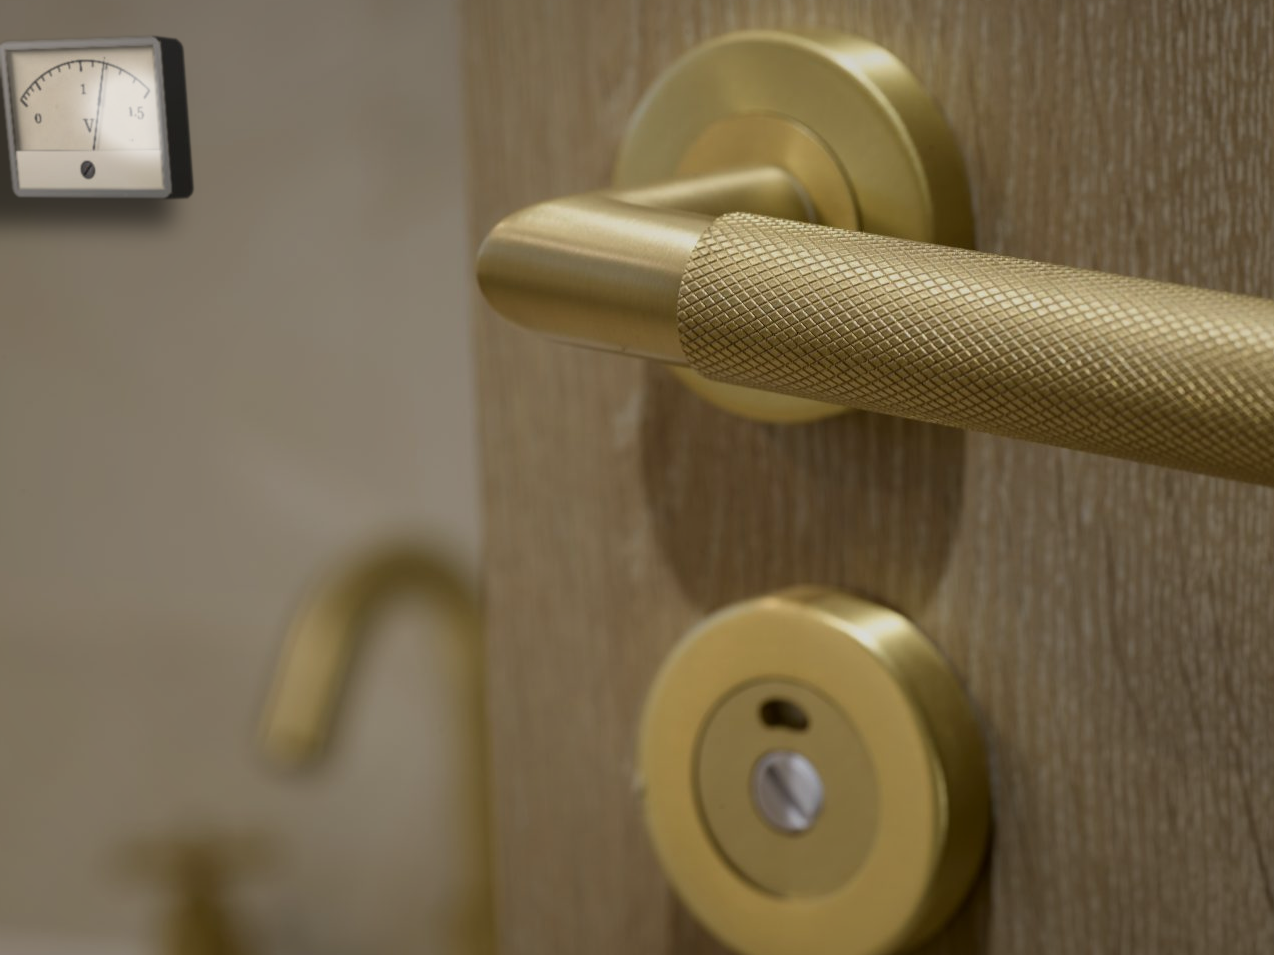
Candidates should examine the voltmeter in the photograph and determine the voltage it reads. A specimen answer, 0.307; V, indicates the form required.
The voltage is 1.2; V
